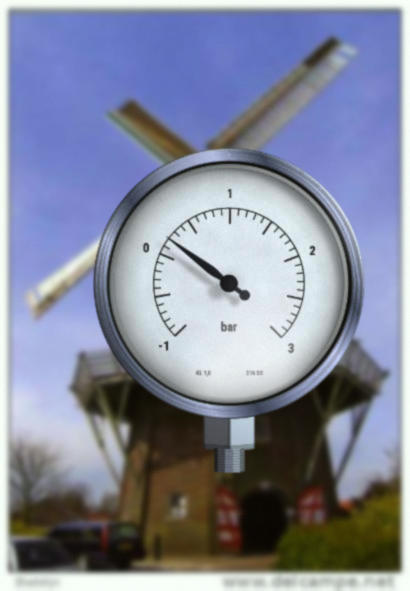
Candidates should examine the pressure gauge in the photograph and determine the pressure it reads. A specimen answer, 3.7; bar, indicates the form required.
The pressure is 0.2; bar
